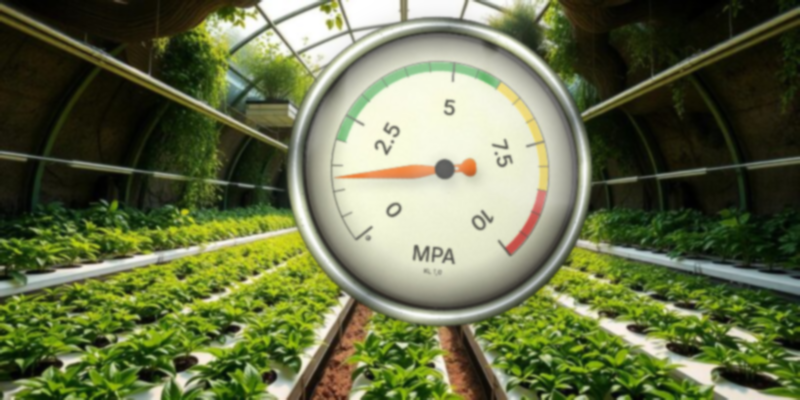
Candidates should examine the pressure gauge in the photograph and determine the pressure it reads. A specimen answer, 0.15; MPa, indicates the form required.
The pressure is 1.25; MPa
